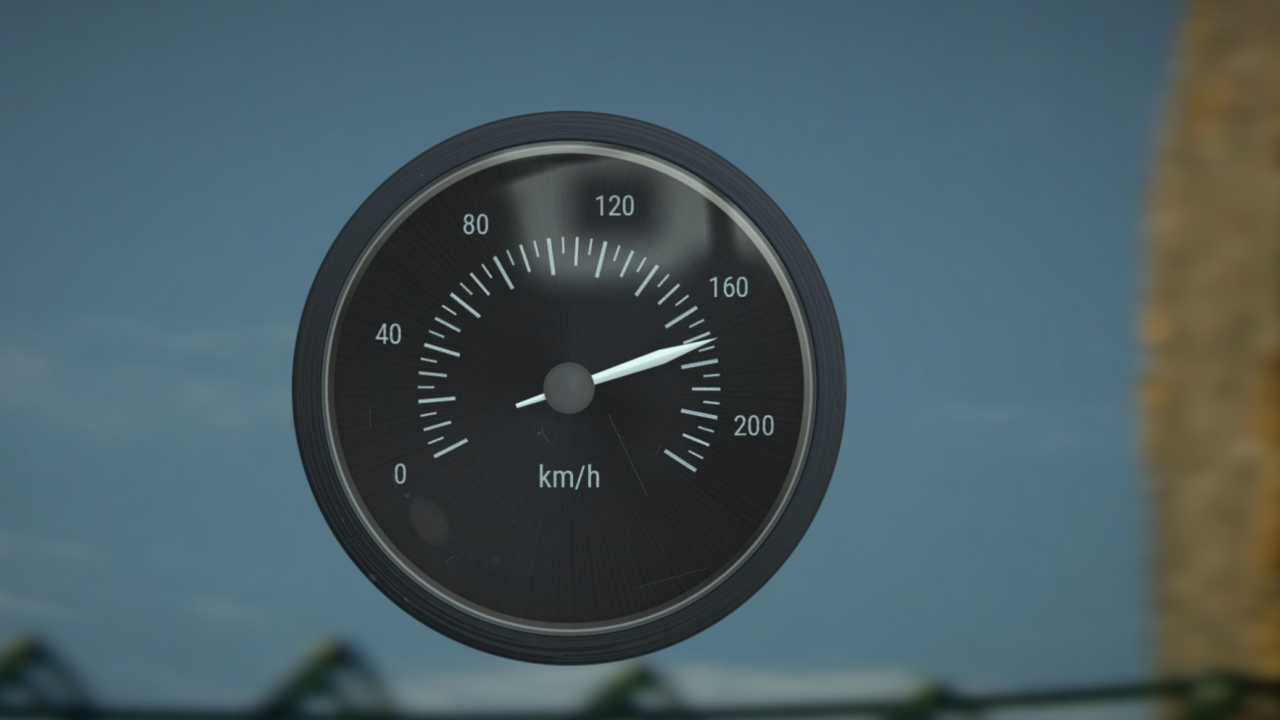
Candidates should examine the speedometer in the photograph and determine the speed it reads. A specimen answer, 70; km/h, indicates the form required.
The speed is 172.5; km/h
